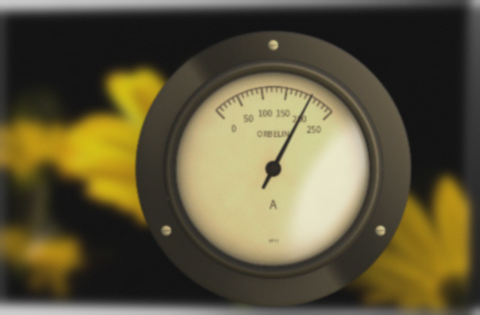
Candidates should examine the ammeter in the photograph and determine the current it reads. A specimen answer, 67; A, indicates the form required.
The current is 200; A
